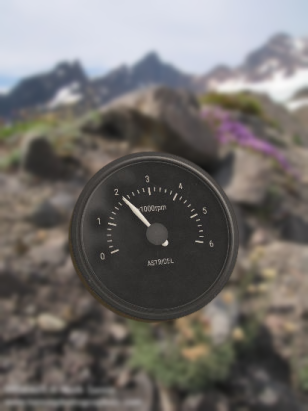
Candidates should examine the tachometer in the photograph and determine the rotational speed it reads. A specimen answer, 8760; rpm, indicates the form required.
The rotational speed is 2000; rpm
